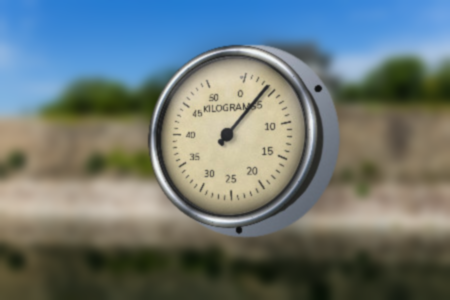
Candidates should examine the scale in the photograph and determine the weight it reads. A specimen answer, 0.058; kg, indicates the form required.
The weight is 4; kg
